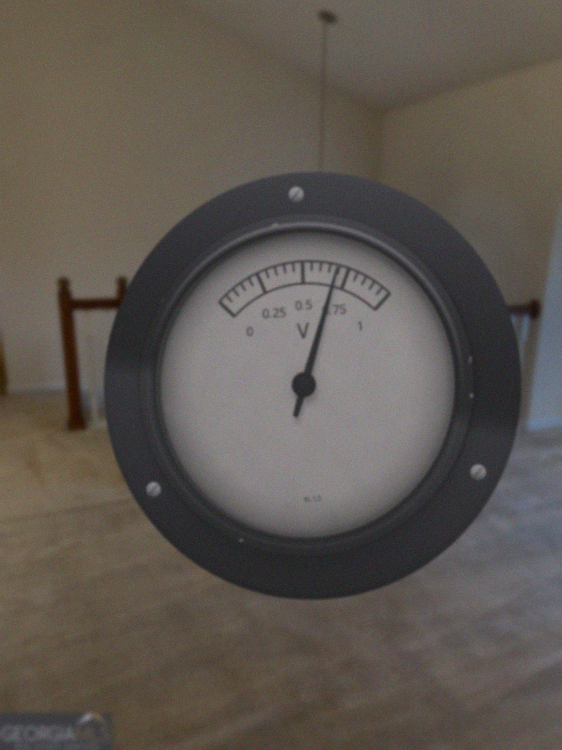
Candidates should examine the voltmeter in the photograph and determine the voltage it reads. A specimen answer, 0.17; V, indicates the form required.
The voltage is 0.7; V
